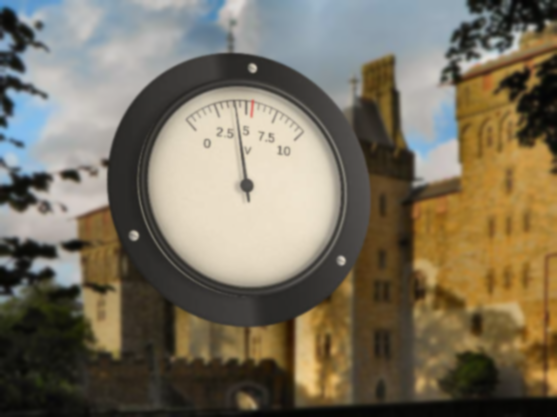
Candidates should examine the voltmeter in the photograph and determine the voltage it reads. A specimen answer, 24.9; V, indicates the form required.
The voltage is 4; V
